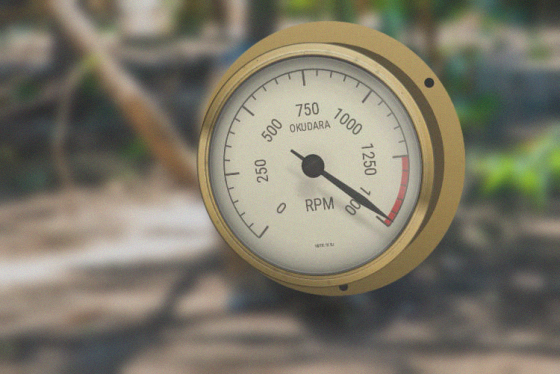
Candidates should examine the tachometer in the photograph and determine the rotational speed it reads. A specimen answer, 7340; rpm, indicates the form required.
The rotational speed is 1475; rpm
